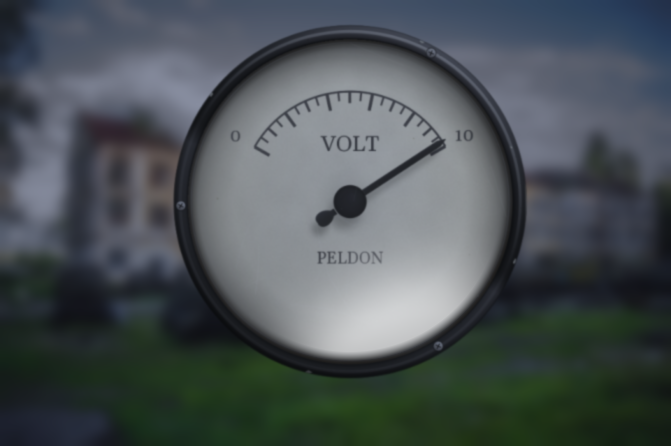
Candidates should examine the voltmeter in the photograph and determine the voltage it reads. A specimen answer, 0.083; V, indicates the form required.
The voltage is 9.75; V
